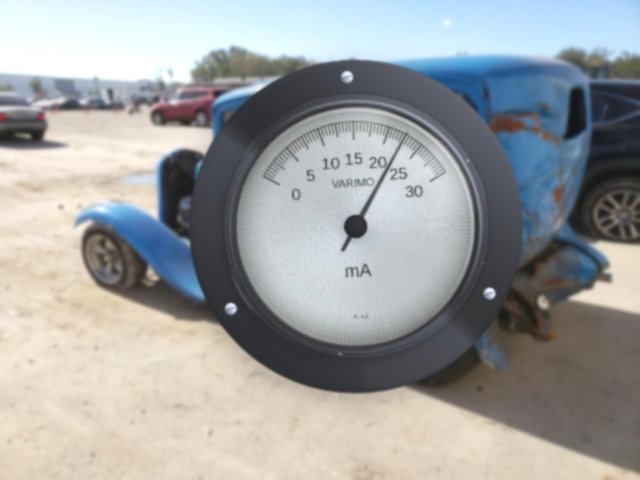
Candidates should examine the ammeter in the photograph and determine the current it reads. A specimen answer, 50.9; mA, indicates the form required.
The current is 22.5; mA
